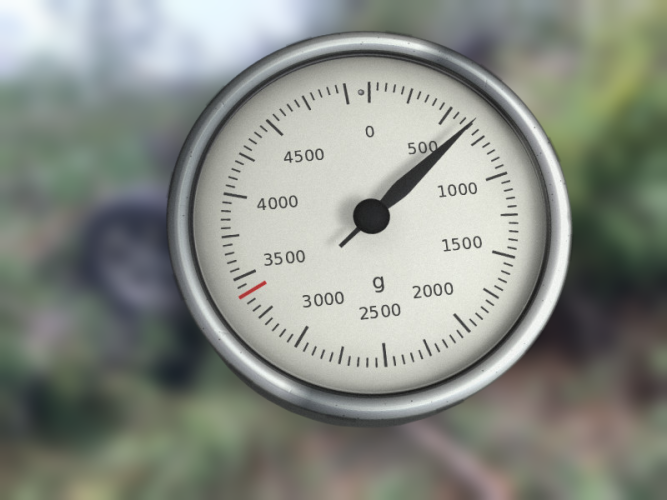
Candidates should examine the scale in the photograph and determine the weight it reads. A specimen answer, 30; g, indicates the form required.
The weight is 650; g
